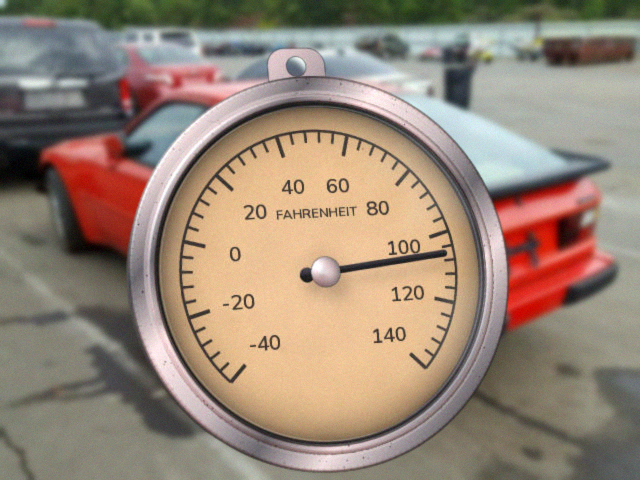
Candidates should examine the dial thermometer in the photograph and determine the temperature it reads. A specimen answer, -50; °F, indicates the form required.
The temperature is 106; °F
